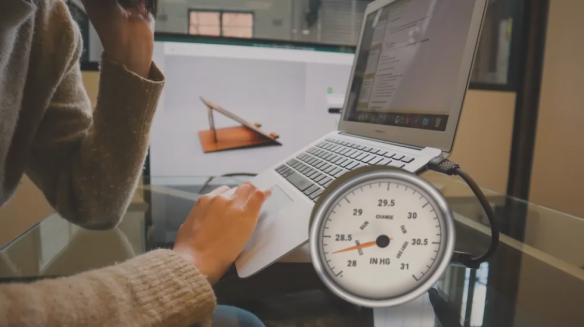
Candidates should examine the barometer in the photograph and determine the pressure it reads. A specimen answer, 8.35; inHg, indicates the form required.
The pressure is 28.3; inHg
